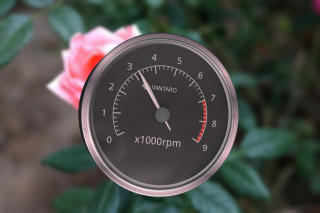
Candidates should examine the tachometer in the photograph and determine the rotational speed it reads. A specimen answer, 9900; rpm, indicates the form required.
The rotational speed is 3200; rpm
